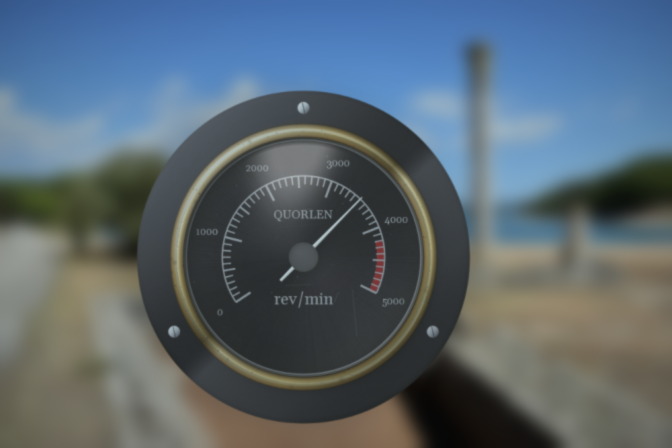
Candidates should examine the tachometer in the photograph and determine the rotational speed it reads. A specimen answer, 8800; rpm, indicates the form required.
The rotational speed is 3500; rpm
